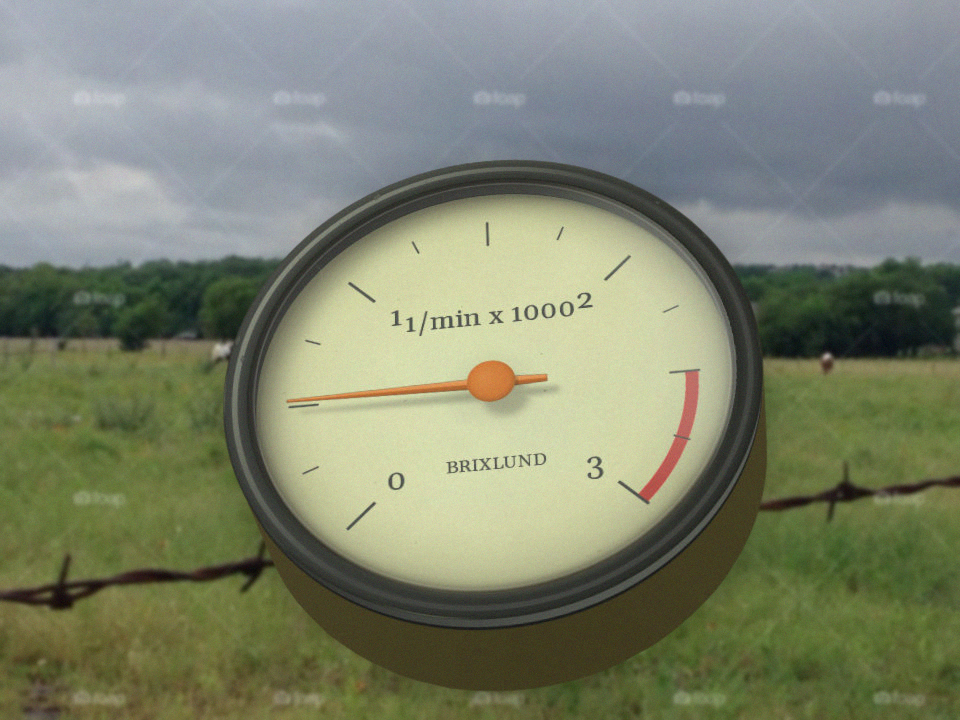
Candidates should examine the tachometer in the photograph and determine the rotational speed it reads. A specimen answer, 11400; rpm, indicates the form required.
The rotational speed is 500; rpm
